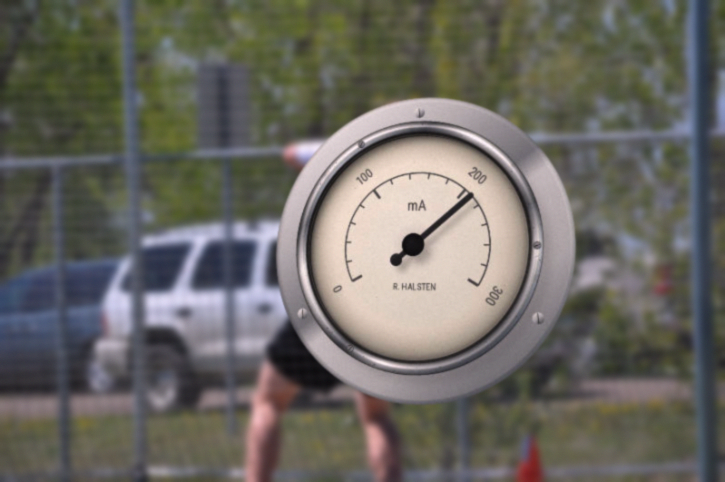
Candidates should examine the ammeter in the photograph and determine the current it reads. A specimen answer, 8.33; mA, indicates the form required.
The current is 210; mA
